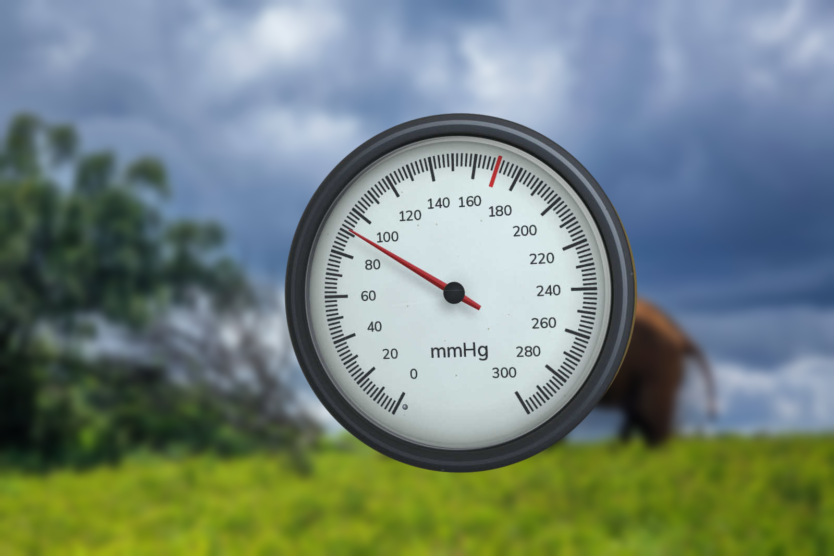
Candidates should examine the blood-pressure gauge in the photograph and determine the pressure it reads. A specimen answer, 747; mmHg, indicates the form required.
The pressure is 92; mmHg
